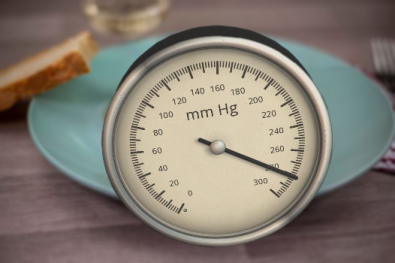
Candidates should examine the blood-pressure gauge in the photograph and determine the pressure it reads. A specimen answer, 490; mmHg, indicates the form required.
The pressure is 280; mmHg
